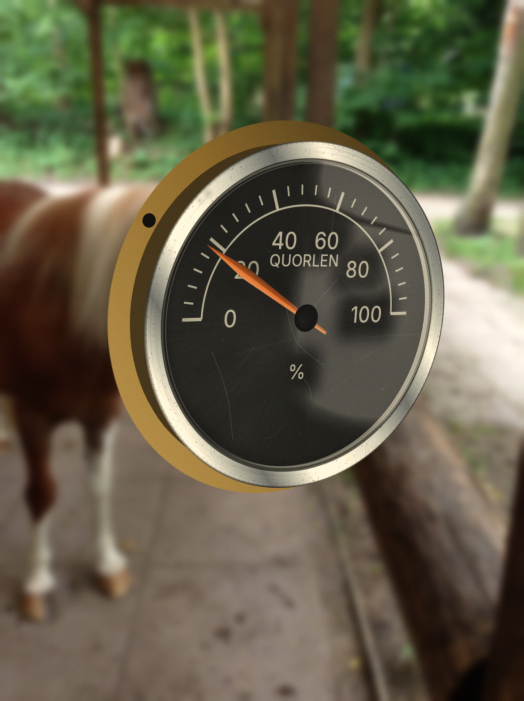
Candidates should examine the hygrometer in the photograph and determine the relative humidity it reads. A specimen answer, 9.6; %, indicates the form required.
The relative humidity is 18; %
